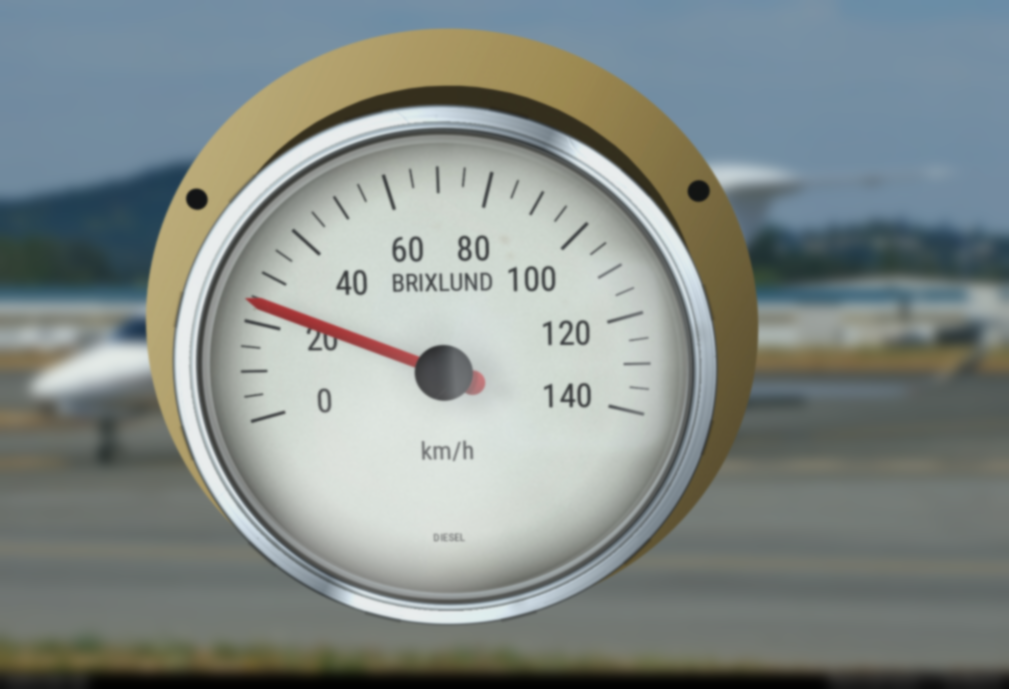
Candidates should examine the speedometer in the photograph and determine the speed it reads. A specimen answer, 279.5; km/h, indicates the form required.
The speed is 25; km/h
